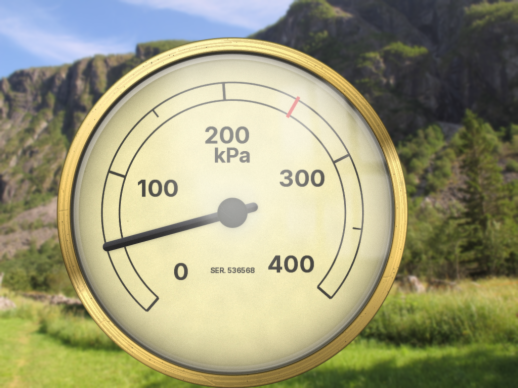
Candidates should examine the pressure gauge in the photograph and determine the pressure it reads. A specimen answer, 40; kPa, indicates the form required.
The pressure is 50; kPa
